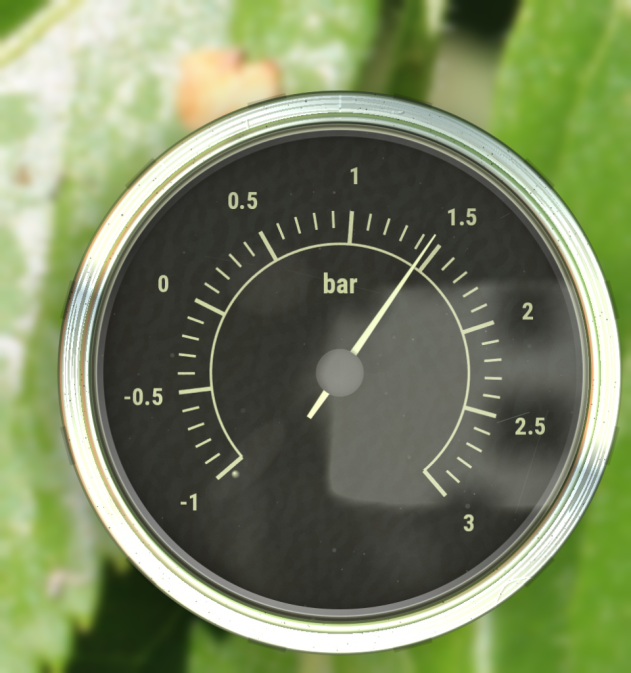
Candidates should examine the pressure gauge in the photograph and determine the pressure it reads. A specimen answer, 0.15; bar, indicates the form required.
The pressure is 1.45; bar
